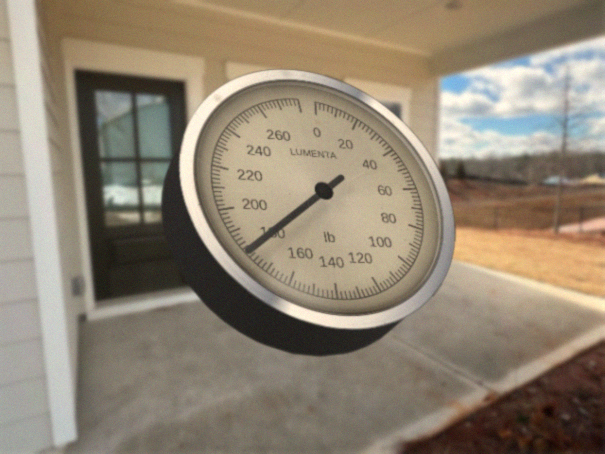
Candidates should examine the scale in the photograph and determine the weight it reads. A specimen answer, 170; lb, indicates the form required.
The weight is 180; lb
